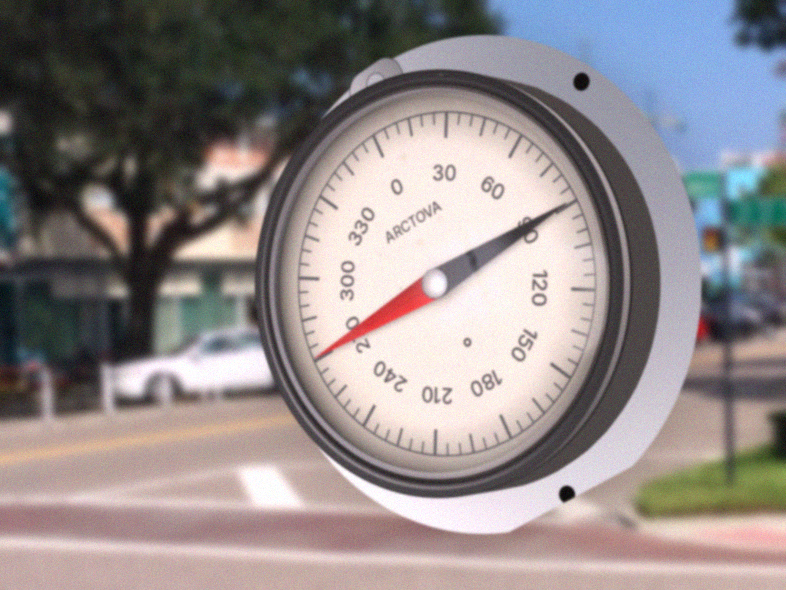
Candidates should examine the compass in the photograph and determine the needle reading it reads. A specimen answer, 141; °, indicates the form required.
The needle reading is 270; °
